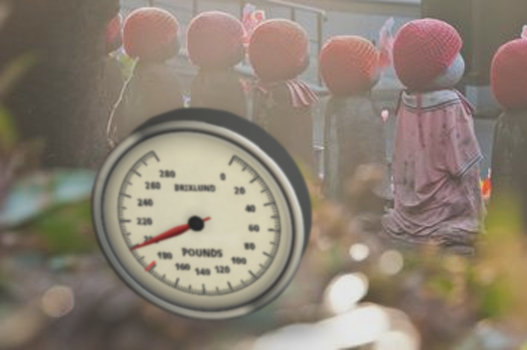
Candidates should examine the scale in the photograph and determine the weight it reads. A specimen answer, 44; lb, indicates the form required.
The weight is 200; lb
